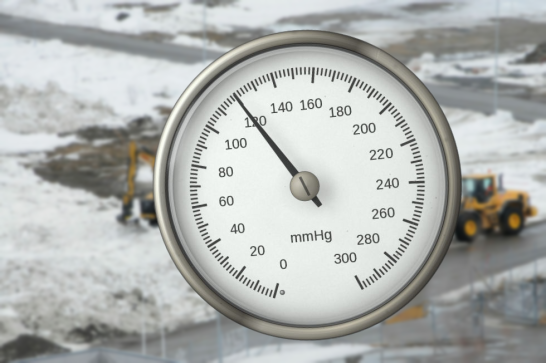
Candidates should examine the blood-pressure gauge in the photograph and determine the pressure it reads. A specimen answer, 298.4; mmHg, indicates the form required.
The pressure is 120; mmHg
